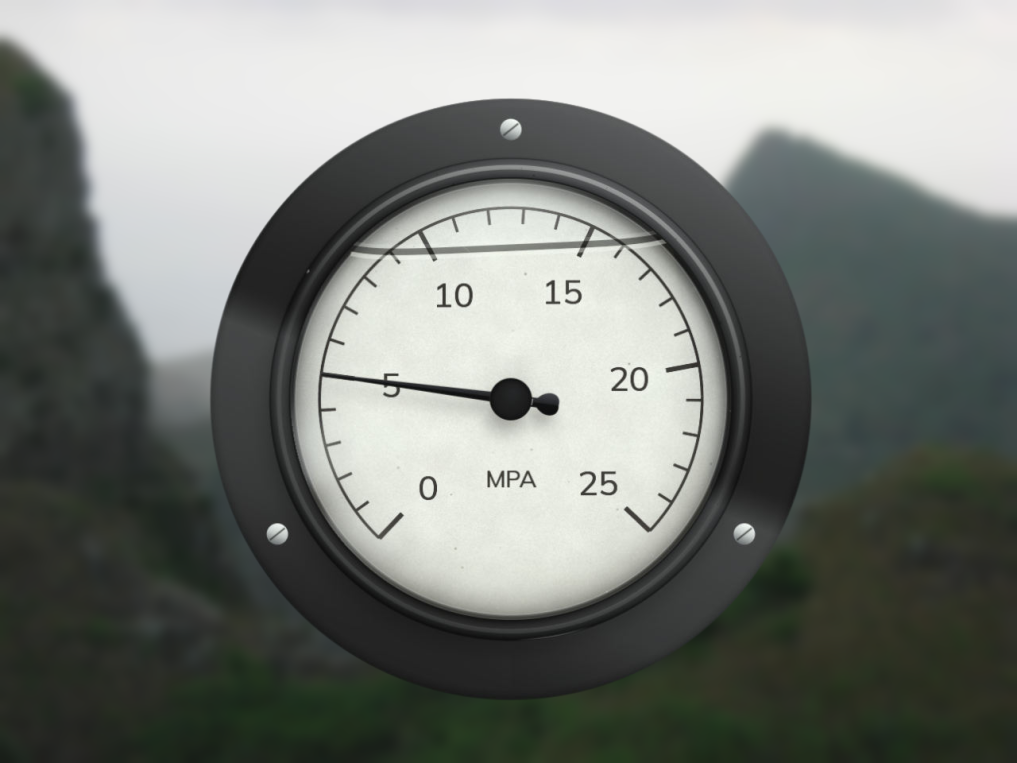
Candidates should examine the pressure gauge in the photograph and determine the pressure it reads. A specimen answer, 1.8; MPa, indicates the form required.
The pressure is 5; MPa
